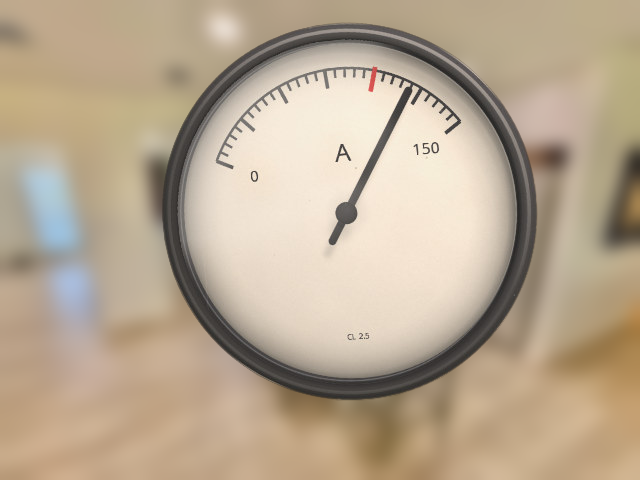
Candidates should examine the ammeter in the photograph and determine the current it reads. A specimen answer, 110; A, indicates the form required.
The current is 120; A
